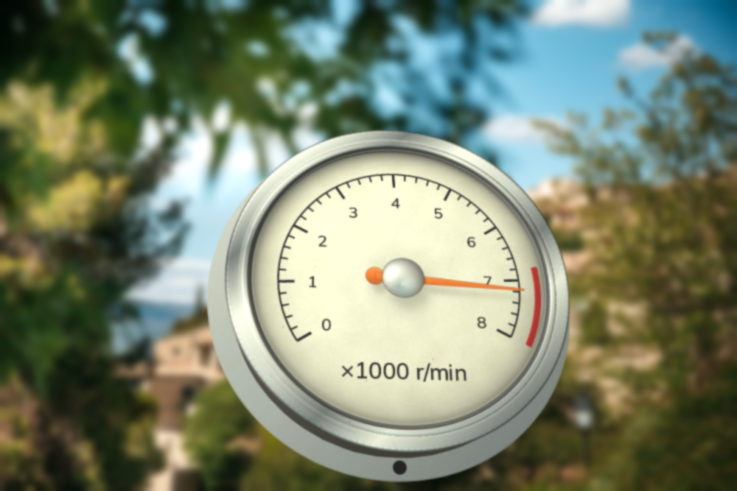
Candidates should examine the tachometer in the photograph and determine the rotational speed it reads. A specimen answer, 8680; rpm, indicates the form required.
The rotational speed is 7200; rpm
